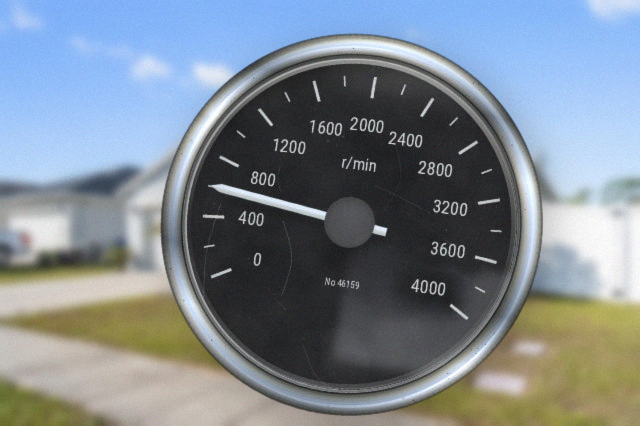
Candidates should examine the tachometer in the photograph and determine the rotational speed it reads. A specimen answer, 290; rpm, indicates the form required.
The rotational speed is 600; rpm
